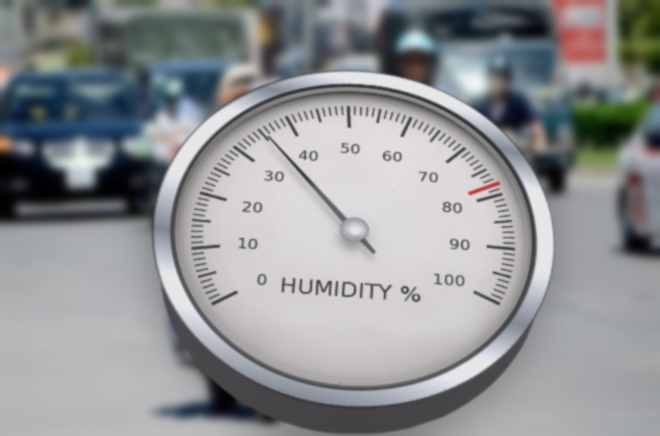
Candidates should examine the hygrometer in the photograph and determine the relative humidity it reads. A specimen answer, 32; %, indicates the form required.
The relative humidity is 35; %
